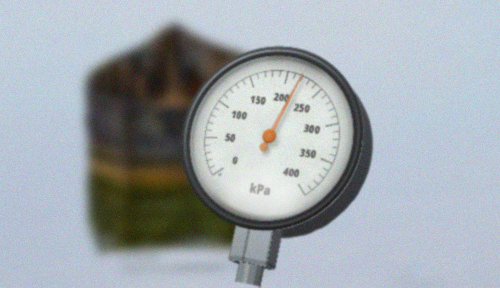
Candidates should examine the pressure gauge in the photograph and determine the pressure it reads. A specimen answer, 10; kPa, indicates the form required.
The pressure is 220; kPa
